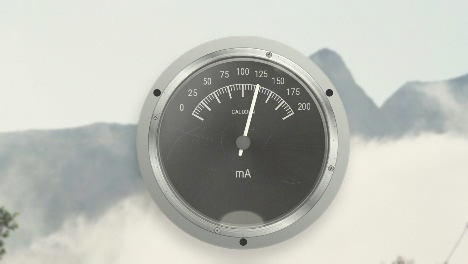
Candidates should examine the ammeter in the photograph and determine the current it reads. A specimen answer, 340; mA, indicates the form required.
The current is 125; mA
